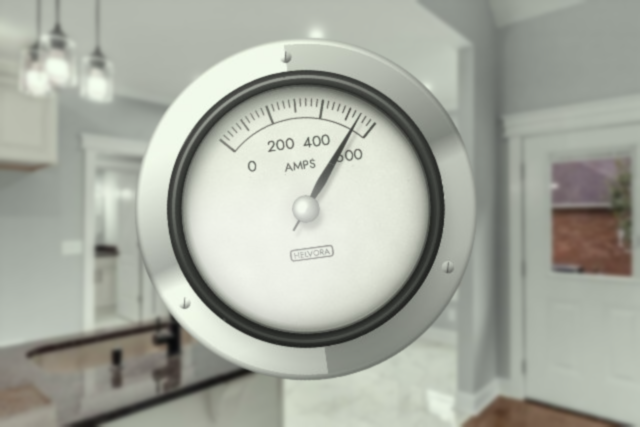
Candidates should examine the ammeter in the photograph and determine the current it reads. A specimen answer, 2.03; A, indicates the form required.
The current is 540; A
